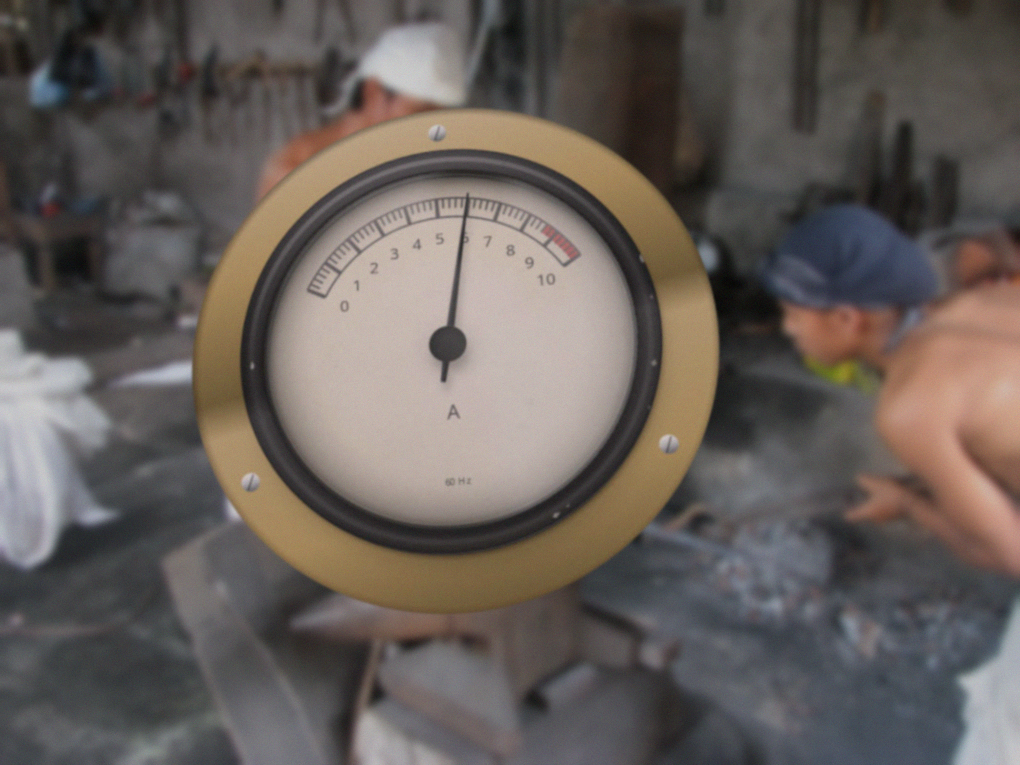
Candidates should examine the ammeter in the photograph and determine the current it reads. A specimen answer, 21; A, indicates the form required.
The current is 6; A
